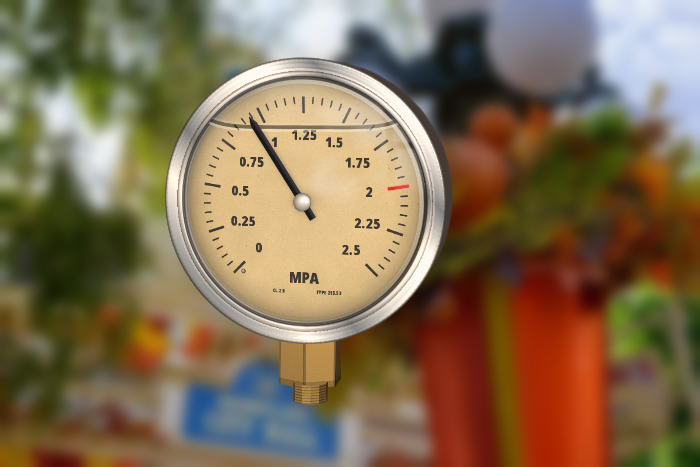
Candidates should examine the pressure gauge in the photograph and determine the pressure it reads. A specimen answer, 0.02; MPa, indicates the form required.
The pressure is 0.95; MPa
